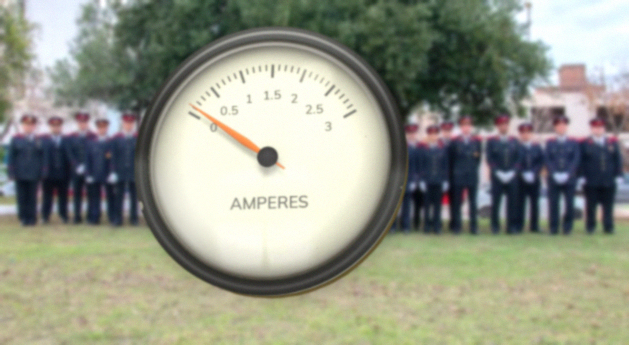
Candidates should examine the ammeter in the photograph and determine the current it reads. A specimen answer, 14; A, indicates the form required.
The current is 0.1; A
